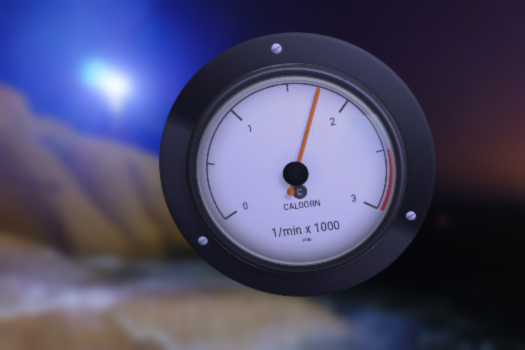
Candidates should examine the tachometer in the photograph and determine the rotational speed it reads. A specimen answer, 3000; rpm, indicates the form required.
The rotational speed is 1750; rpm
